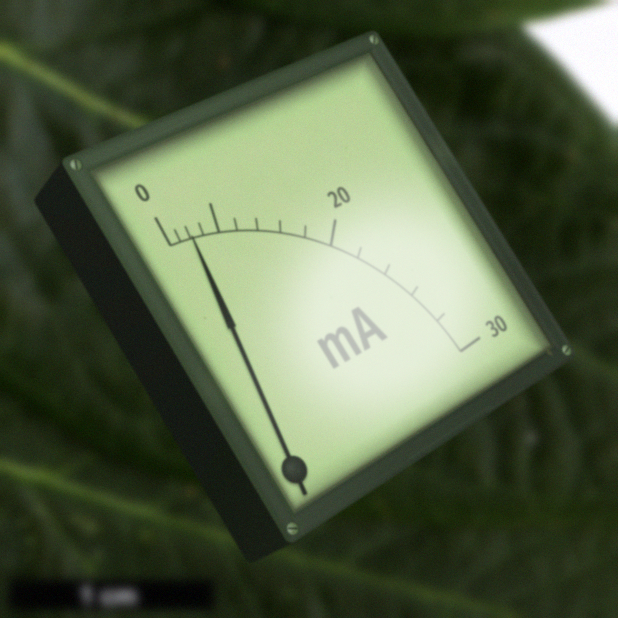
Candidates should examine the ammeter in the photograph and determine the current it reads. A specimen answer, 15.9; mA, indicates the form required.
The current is 6; mA
